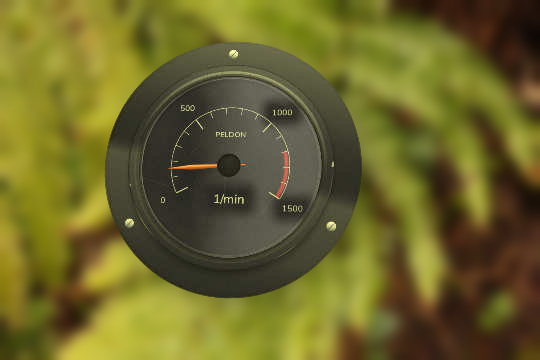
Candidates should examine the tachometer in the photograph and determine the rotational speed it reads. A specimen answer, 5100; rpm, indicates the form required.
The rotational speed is 150; rpm
